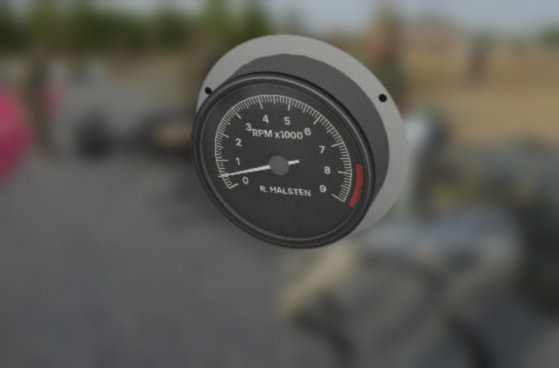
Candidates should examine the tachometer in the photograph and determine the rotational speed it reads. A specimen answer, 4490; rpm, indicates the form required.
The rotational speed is 500; rpm
